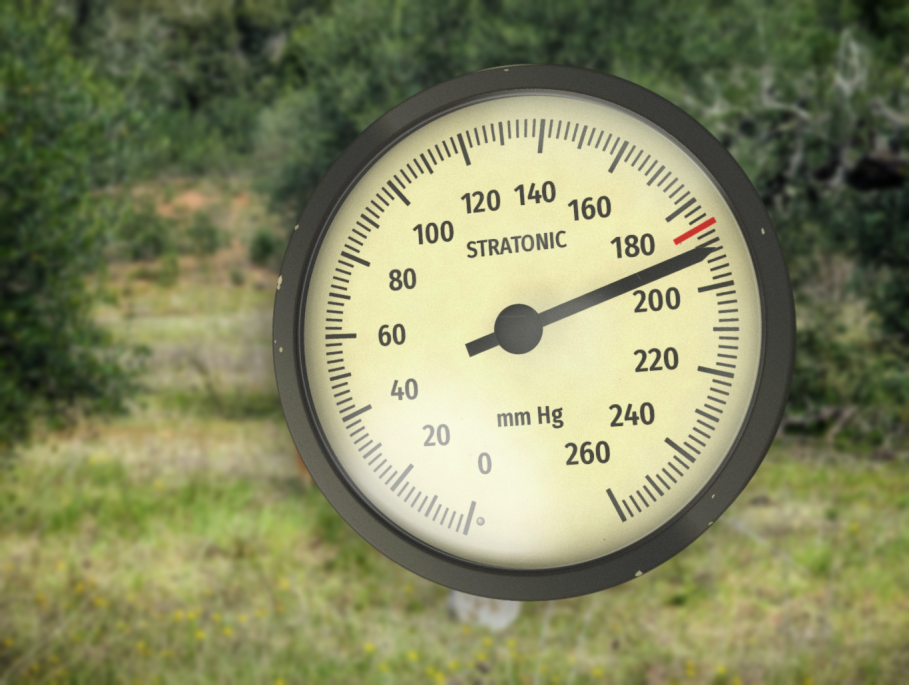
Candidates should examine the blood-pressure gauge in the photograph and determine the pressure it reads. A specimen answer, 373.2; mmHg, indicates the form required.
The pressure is 192; mmHg
